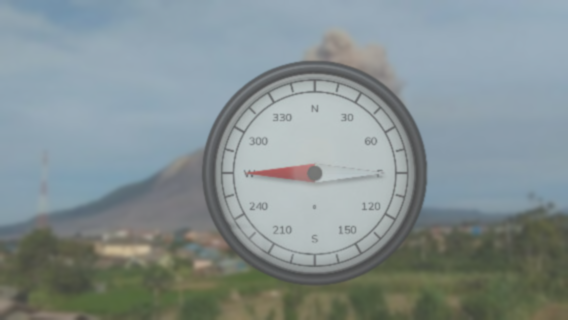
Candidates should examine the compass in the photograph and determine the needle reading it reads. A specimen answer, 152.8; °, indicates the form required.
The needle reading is 270; °
